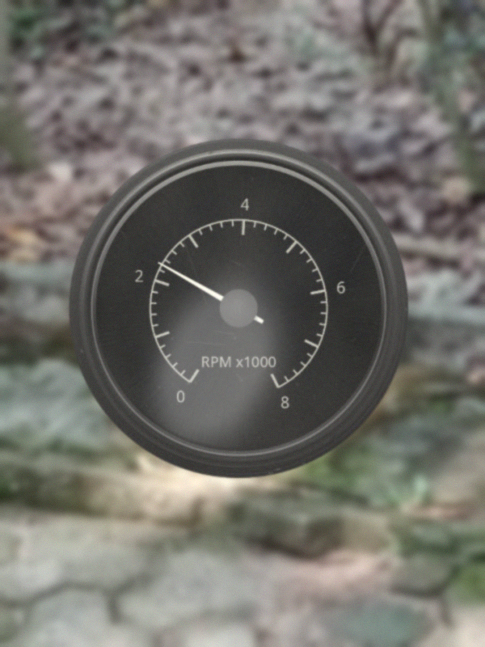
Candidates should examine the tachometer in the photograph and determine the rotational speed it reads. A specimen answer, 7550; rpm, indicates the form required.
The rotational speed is 2300; rpm
